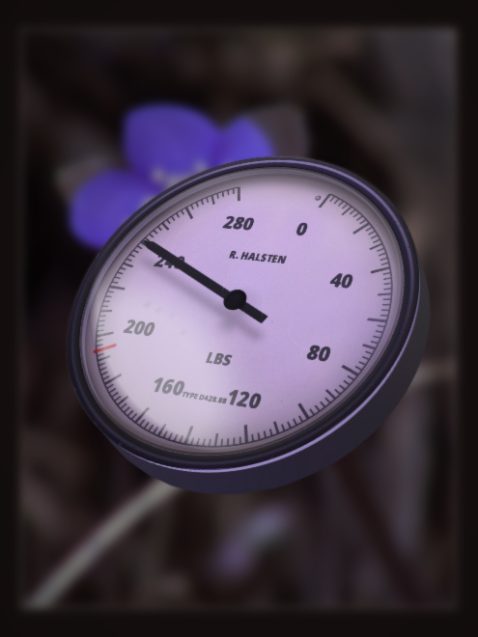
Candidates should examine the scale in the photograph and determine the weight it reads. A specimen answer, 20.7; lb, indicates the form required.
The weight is 240; lb
